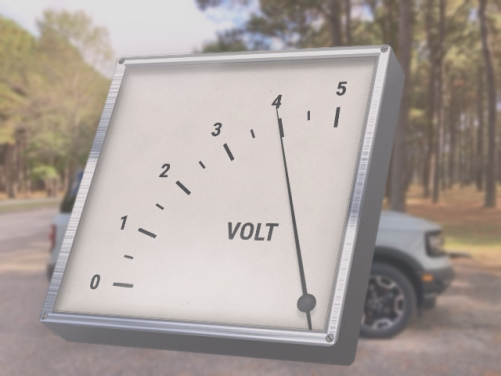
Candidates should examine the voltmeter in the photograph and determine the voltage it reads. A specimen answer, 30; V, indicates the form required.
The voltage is 4; V
